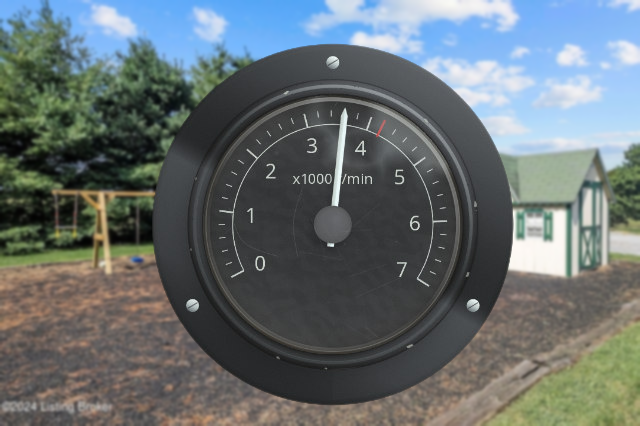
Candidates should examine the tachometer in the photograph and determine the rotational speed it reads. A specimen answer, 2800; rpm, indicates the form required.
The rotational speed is 3600; rpm
